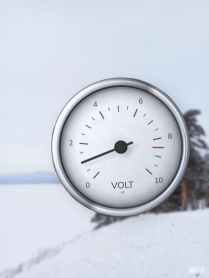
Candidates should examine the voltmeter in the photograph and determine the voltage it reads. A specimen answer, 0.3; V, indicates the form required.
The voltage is 1; V
